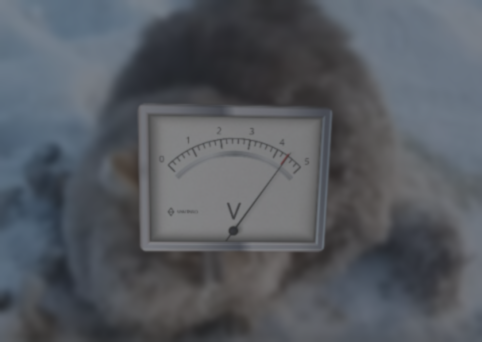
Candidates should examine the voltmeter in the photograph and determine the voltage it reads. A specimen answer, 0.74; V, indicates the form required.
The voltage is 4.4; V
